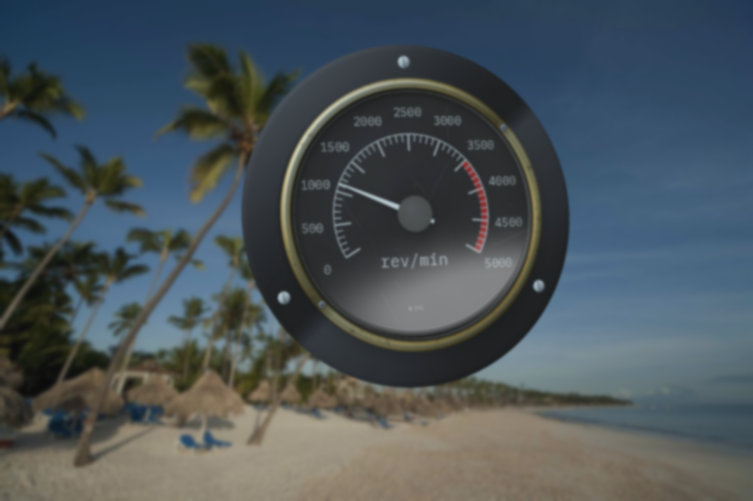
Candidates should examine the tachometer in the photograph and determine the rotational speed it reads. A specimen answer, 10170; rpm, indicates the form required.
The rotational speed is 1100; rpm
